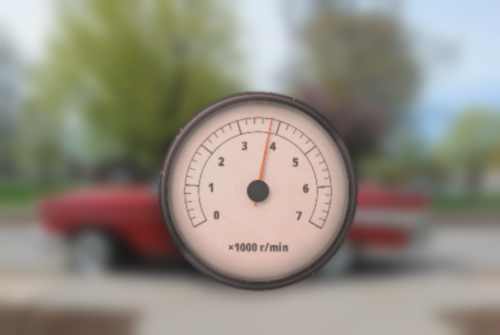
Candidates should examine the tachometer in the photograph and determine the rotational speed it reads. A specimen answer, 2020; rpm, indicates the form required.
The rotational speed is 3800; rpm
